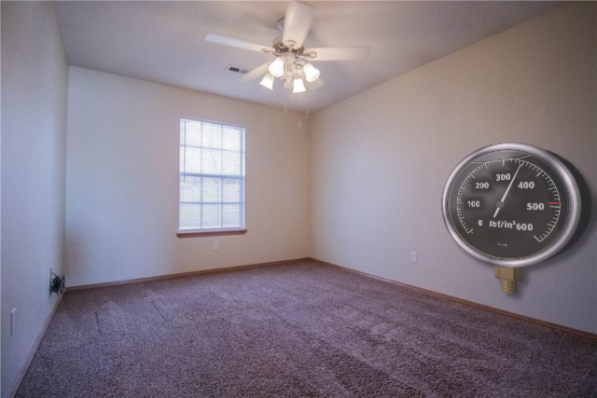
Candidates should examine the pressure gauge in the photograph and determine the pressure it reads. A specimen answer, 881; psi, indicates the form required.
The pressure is 350; psi
